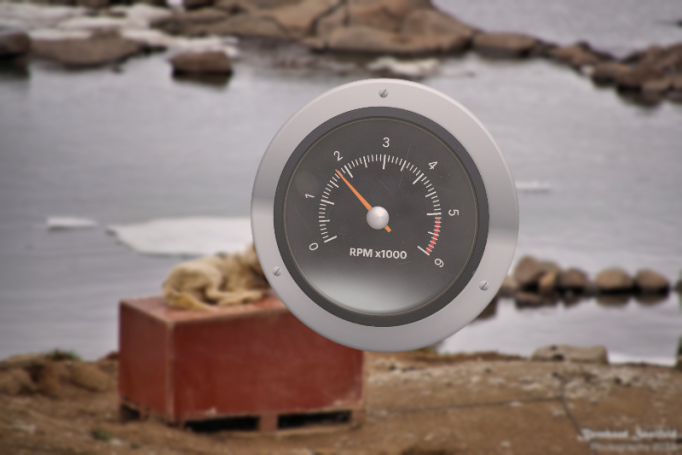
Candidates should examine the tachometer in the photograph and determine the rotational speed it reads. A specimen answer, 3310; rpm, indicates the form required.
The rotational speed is 1800; rpm
